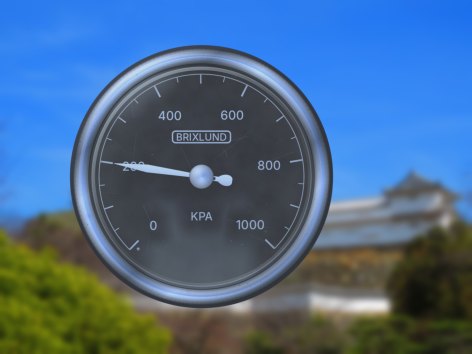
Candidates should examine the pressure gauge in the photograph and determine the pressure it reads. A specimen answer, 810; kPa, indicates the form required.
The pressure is 200; kPa
